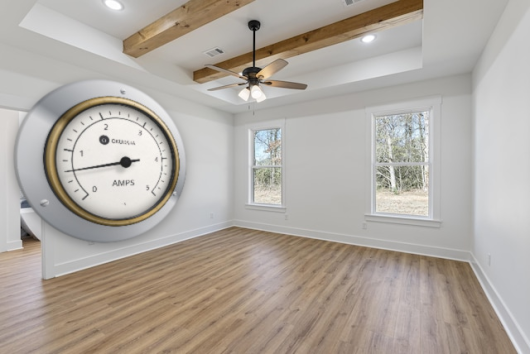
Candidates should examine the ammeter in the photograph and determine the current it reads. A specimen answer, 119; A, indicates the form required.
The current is 0.6; A
